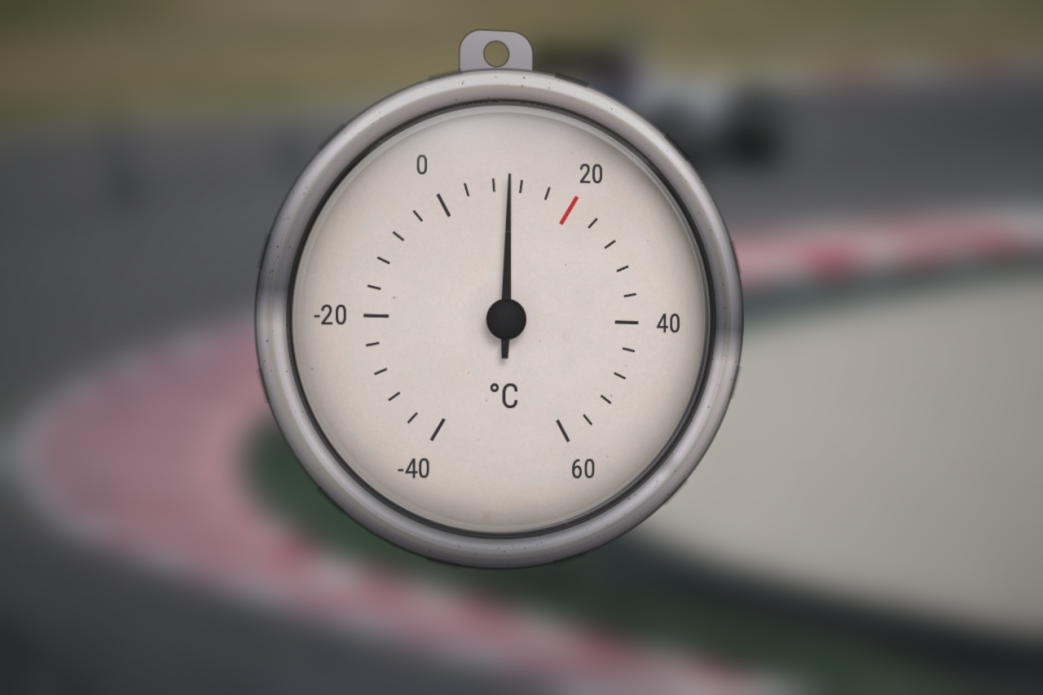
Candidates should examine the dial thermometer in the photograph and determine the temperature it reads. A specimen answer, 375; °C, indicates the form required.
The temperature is 10; °C
